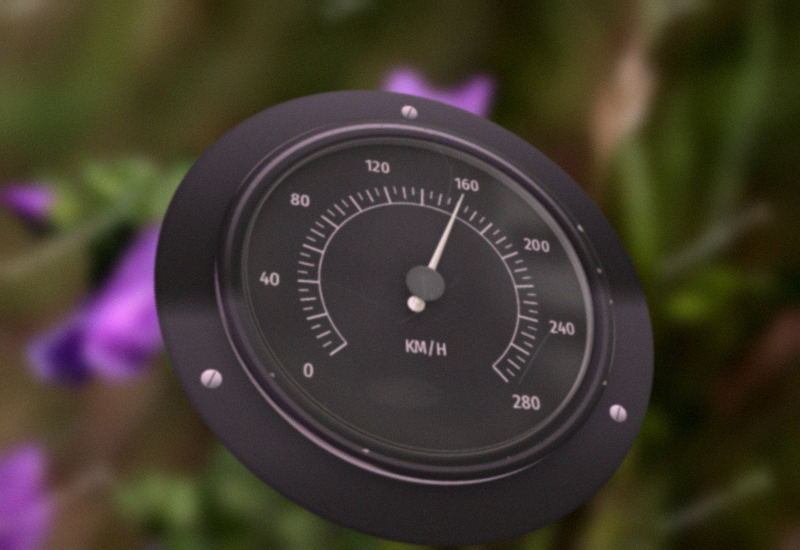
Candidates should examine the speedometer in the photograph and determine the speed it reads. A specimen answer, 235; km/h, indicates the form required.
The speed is 160; km/h
